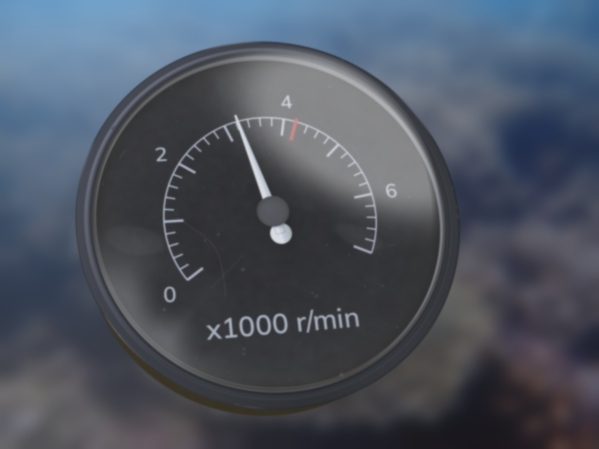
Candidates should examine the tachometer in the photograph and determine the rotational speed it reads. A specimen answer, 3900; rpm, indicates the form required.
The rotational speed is 3200; rpm
